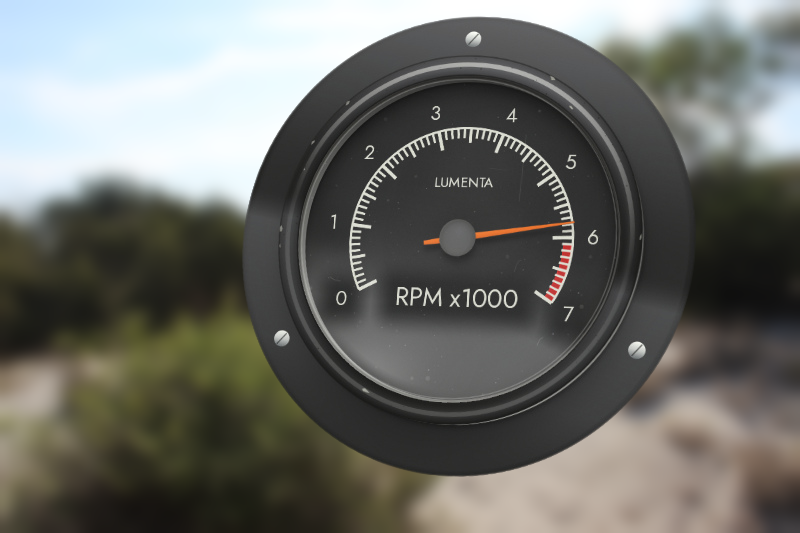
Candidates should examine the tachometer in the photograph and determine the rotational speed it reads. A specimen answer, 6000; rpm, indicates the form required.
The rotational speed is 5800; rpm
